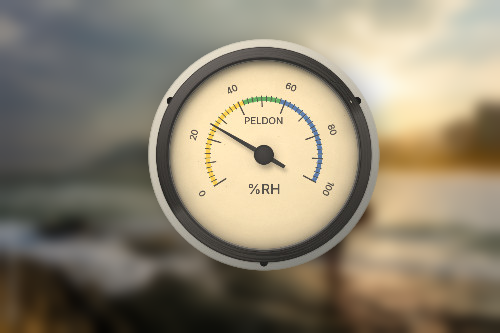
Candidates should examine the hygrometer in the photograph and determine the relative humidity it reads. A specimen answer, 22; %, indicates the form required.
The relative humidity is 26; %
